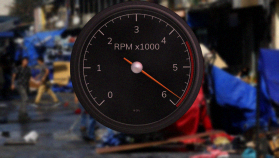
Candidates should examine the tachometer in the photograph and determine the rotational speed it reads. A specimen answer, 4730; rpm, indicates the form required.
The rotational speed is 5800; rpm
